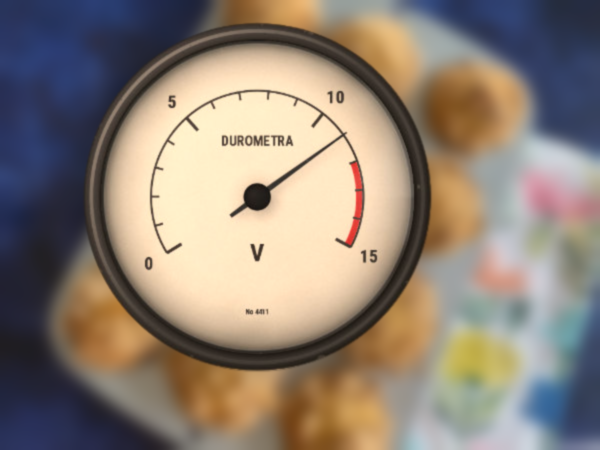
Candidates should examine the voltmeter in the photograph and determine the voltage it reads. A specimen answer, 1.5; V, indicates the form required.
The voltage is 11; V
